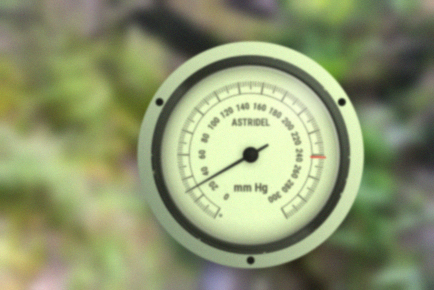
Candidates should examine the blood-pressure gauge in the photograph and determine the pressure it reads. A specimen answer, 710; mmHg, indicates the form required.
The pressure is 30; mmHg
